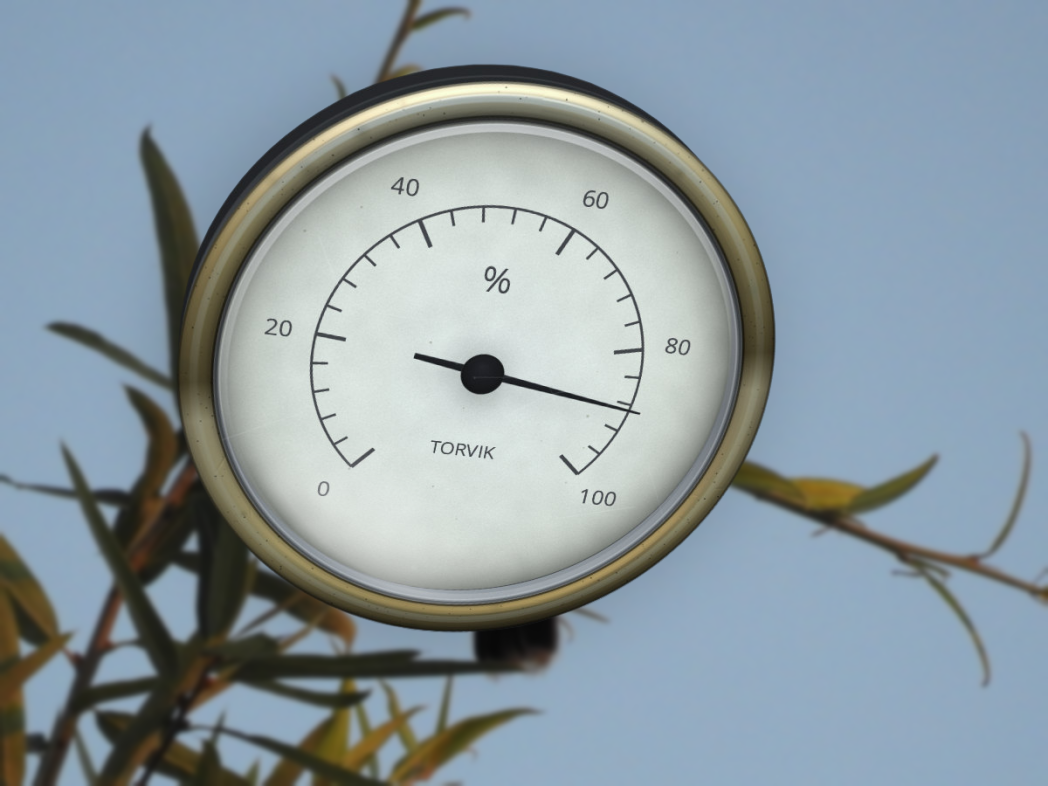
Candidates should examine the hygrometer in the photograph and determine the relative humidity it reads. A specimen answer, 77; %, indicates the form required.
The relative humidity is 88; %
